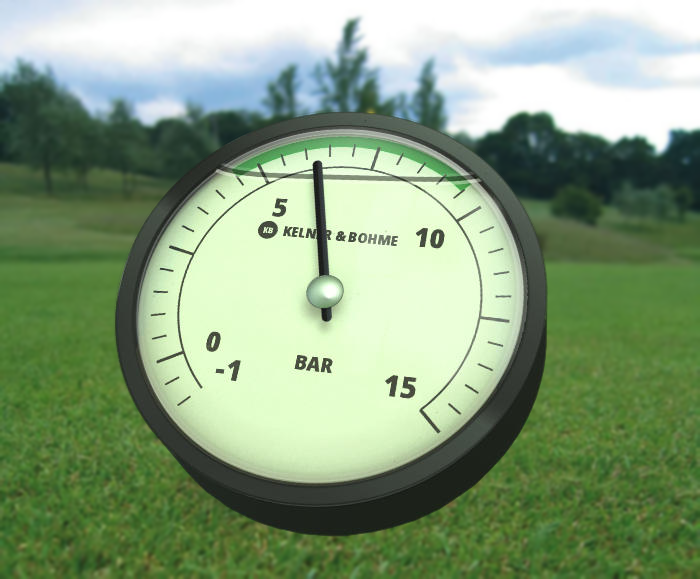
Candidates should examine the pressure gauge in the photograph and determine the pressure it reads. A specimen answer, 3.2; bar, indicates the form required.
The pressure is 6.25; bar
